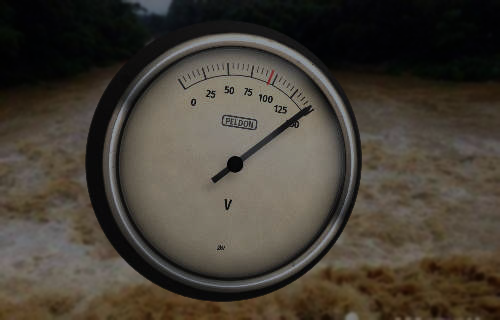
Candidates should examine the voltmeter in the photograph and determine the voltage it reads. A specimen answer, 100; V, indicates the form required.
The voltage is 145; V
